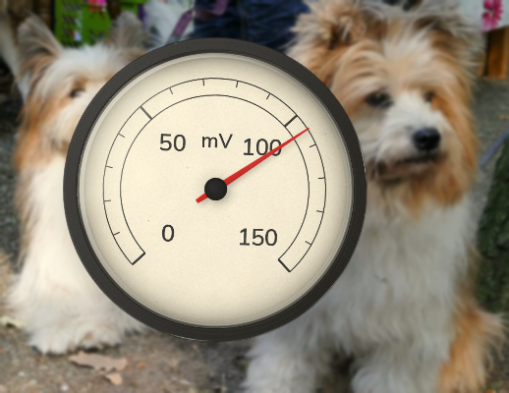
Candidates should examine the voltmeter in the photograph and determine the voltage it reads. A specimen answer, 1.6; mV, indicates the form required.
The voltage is 105; mV
